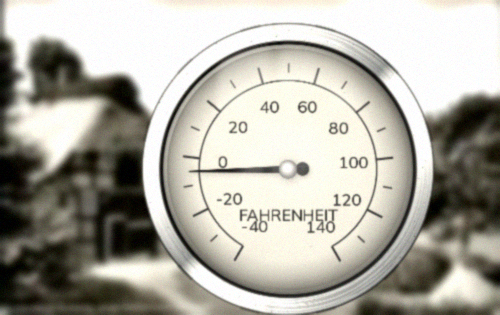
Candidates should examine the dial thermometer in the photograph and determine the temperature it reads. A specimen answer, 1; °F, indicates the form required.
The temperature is -5; °F
